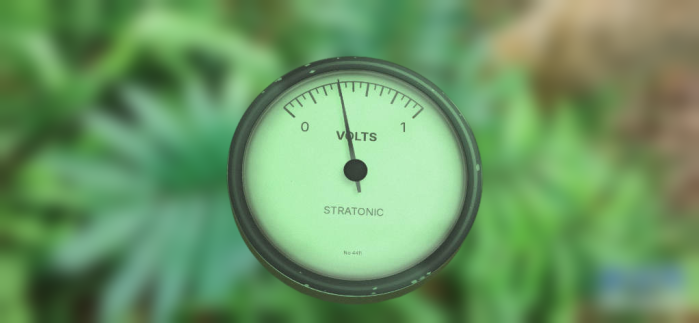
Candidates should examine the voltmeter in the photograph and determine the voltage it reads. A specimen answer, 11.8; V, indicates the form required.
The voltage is 0.4; V
